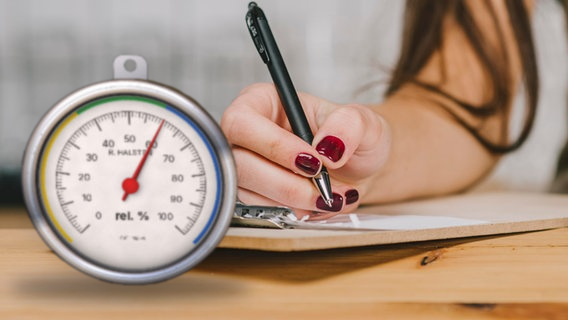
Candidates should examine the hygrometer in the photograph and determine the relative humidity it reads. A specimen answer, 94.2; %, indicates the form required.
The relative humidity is 60; %
